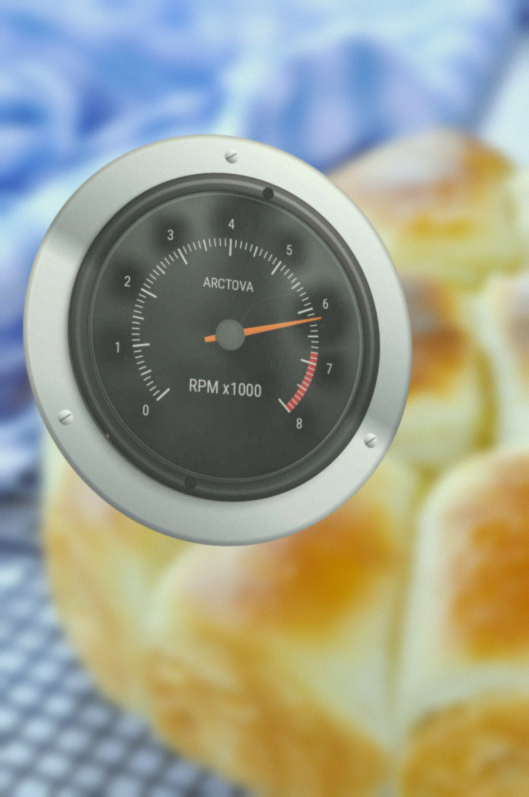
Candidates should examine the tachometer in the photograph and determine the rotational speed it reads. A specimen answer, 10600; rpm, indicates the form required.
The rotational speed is 6200; rpm
